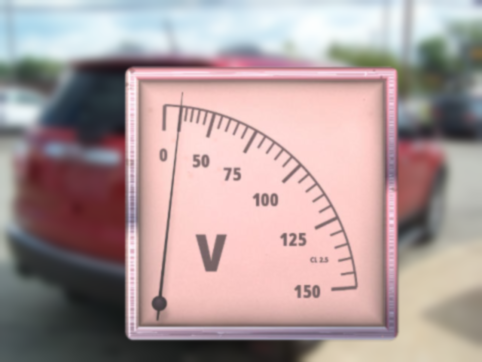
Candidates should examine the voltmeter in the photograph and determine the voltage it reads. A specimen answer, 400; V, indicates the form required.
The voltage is 25; V
